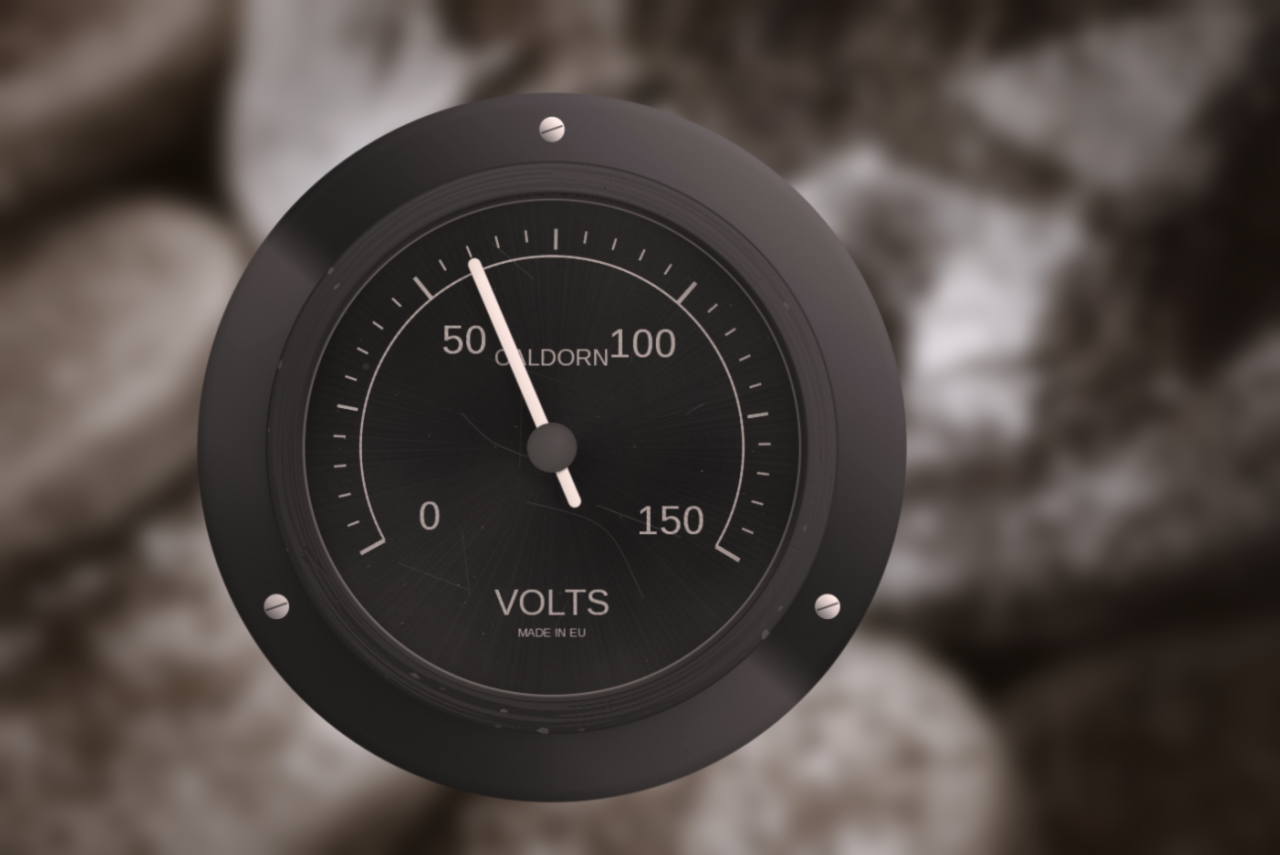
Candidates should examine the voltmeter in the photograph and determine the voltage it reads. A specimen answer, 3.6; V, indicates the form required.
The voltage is 60; V
